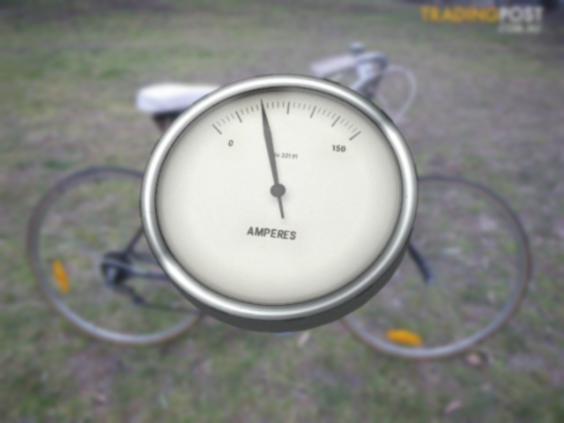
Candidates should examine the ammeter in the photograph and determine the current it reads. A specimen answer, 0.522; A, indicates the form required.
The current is 50; A
